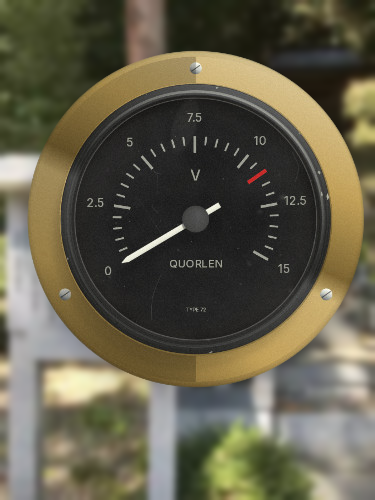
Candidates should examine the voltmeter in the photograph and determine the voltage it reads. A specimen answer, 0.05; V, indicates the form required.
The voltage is 0; V
